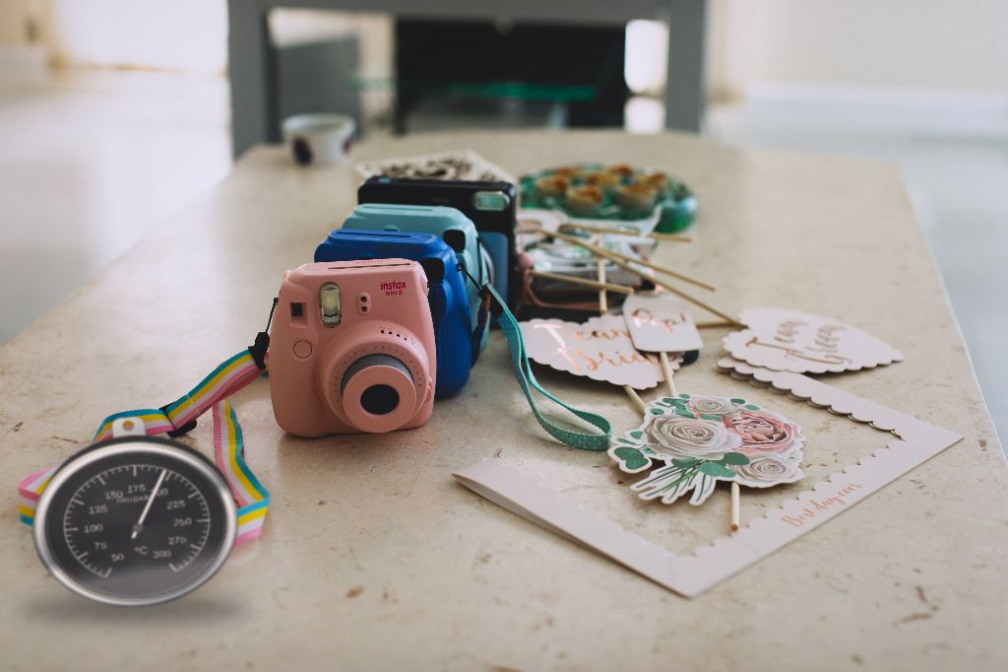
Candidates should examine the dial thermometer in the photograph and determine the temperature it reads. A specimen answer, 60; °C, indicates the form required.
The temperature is 195; °C
